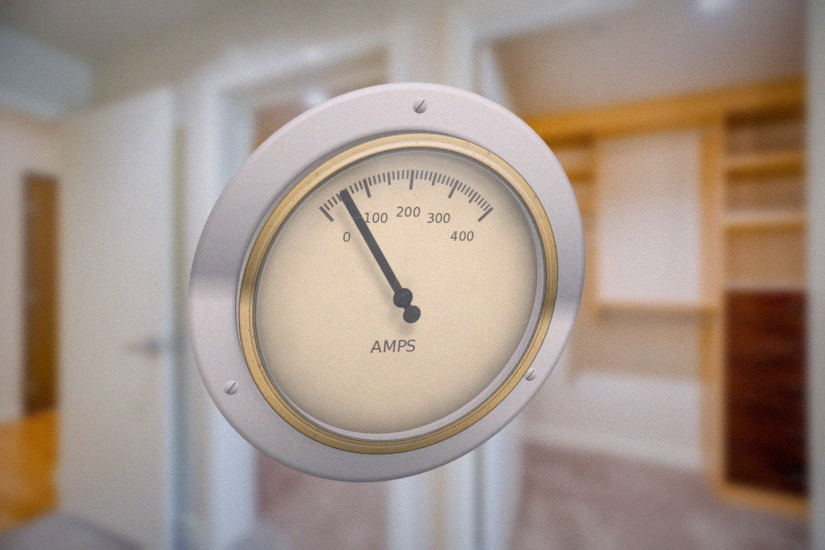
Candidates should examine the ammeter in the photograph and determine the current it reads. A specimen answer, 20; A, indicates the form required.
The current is 50; A
